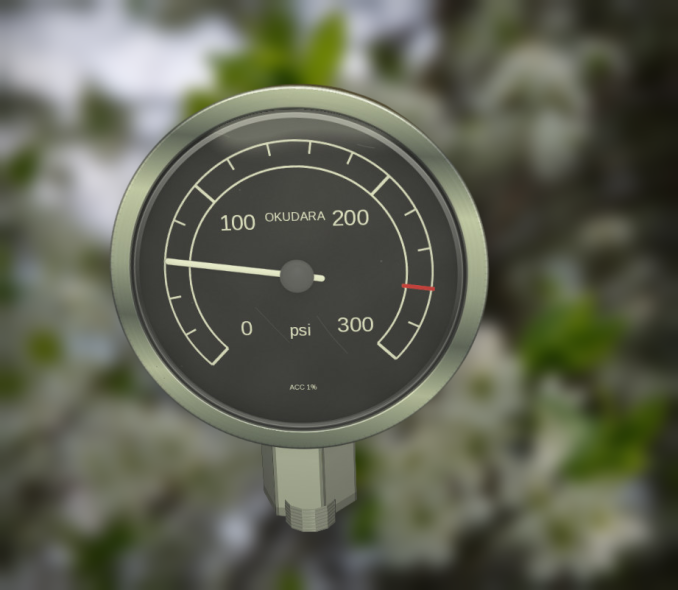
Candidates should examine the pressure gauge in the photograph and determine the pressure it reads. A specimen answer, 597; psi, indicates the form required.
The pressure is 60; psi
